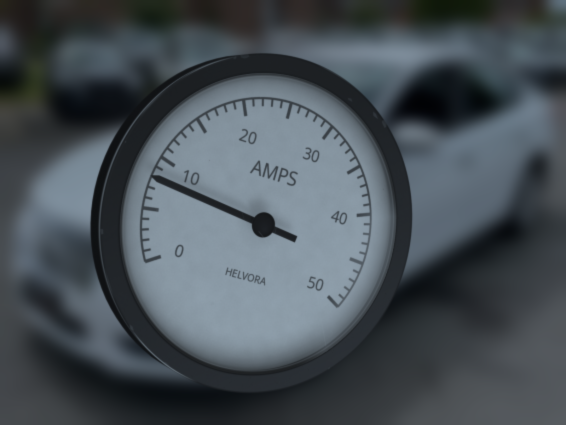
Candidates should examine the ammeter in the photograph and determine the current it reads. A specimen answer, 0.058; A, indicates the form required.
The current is 8; A
